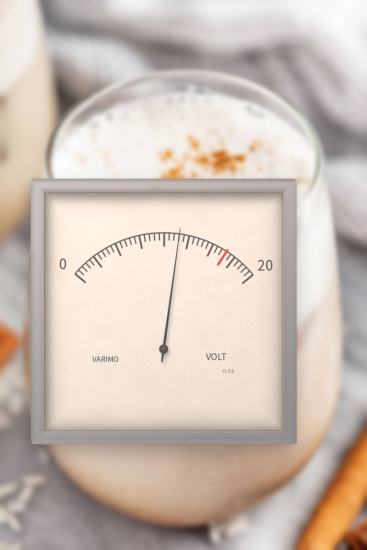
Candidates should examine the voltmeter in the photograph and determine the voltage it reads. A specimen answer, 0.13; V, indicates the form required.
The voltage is 11.5; V
